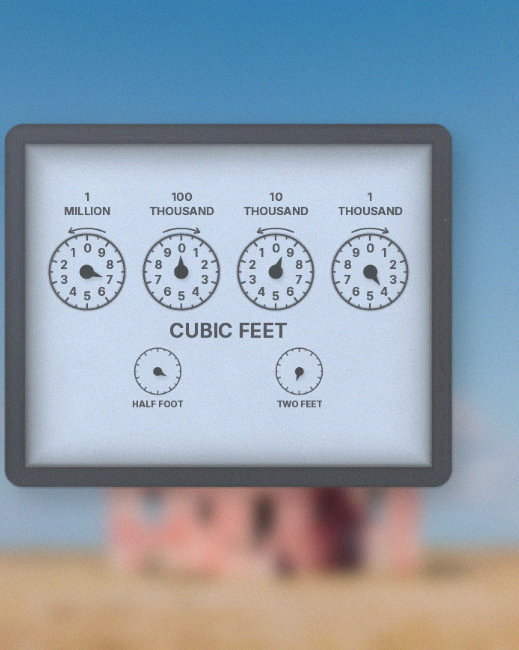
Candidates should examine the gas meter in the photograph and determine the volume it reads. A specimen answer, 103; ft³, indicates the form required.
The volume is 699400; ft³
